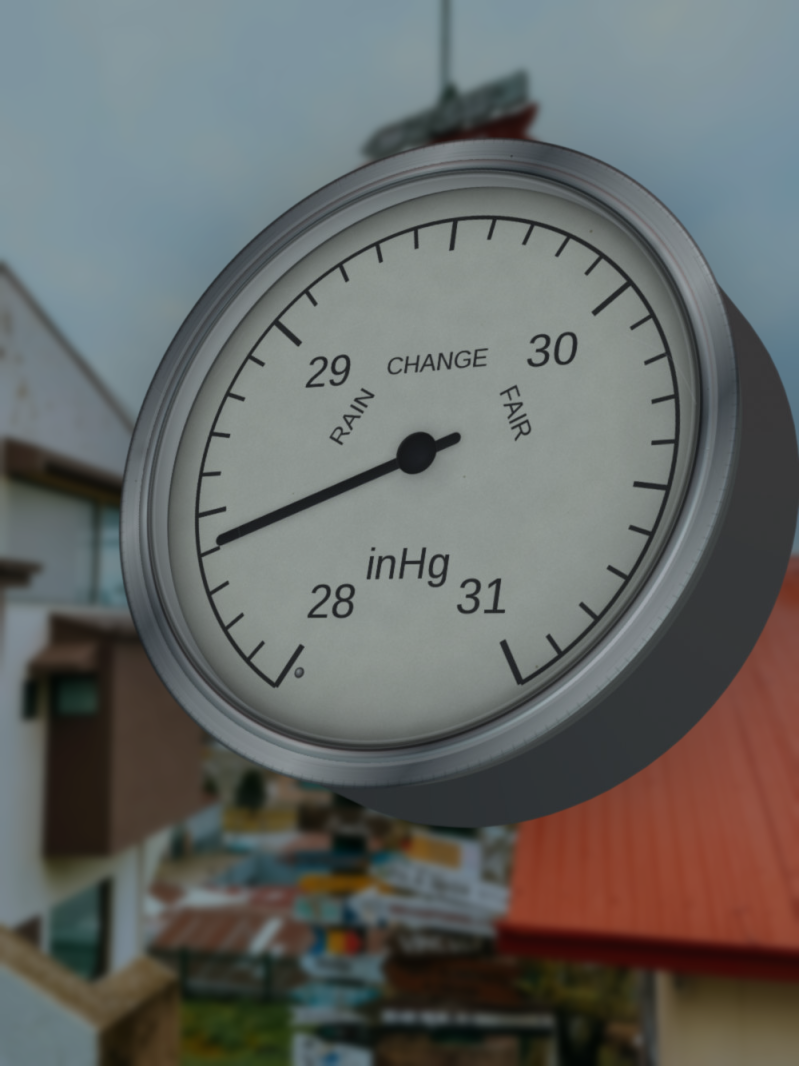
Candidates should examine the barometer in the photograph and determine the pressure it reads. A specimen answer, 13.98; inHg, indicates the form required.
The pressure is 28.4; inHg
